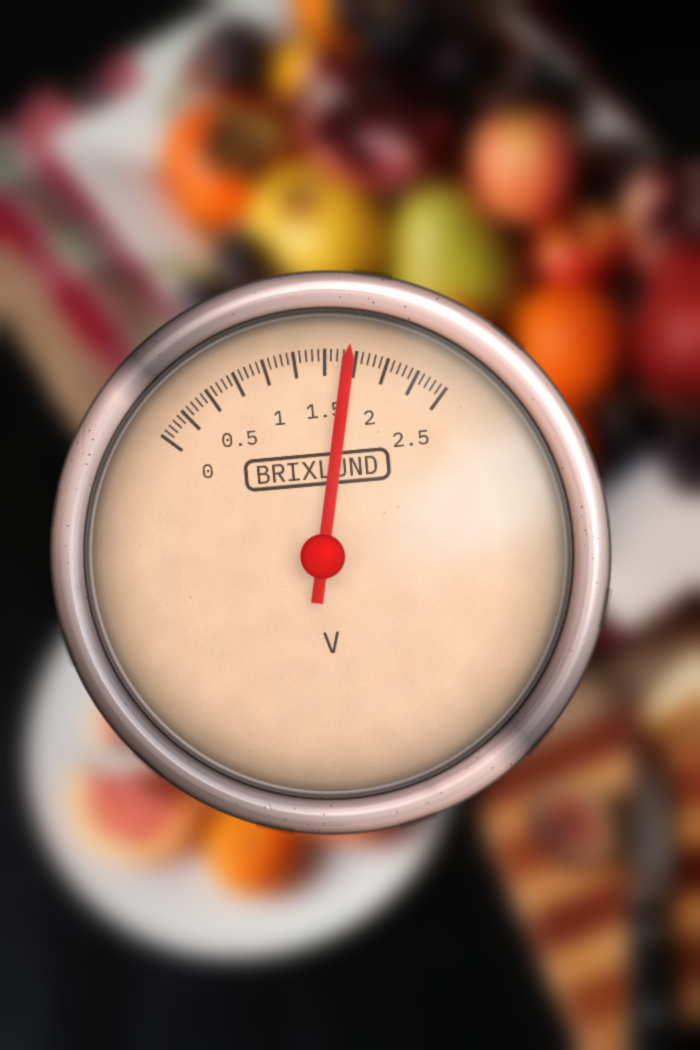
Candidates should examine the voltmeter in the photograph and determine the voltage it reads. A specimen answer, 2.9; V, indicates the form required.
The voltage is 1.7; V
